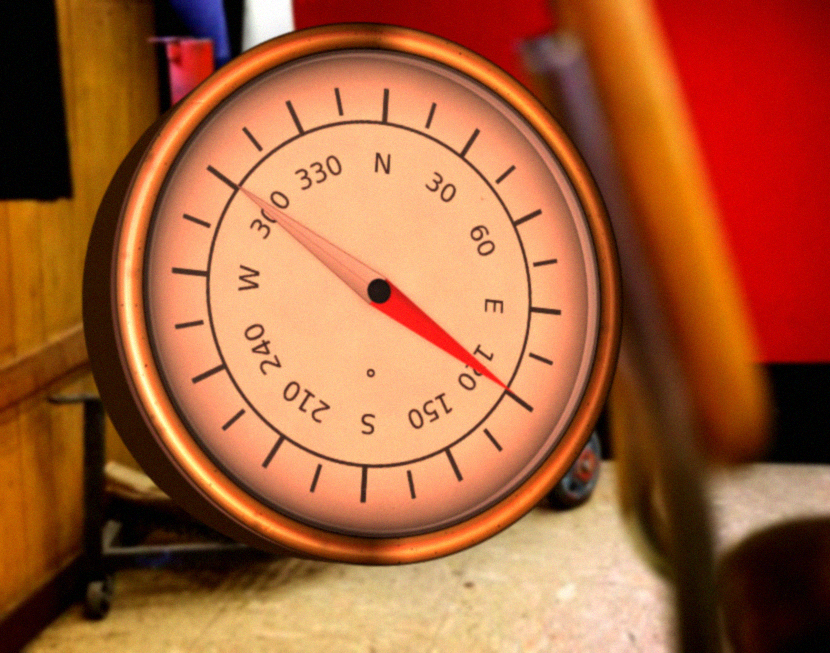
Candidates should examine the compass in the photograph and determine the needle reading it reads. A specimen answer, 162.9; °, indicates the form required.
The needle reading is 120; °
